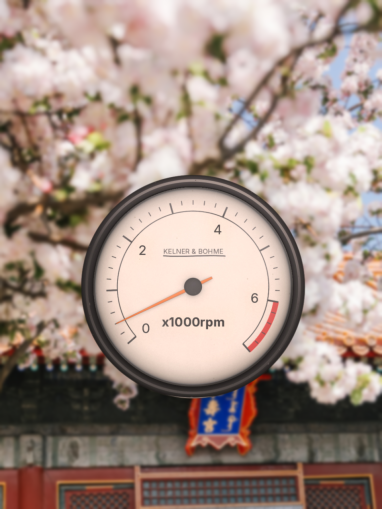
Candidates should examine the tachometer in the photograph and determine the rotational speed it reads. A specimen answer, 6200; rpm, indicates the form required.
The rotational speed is 400; rpm
